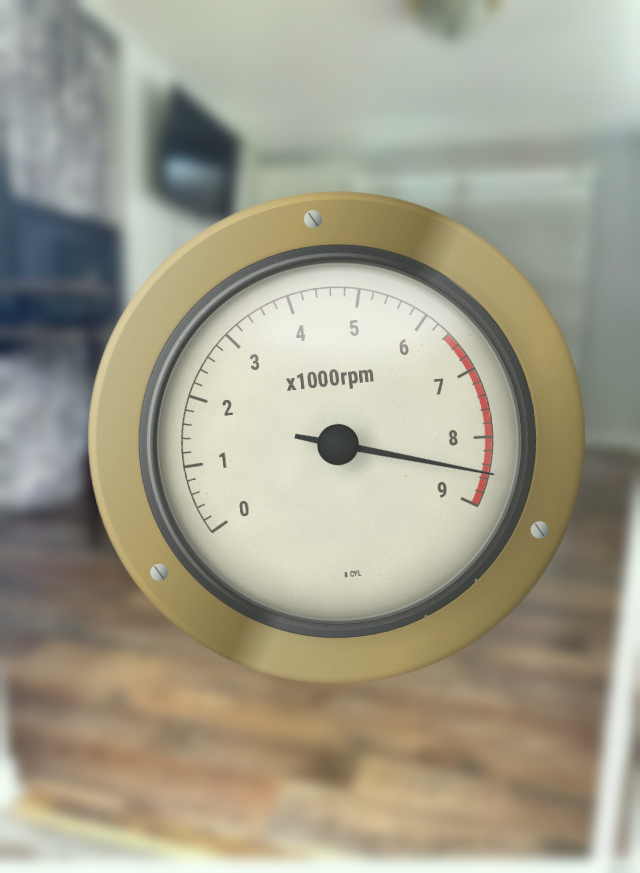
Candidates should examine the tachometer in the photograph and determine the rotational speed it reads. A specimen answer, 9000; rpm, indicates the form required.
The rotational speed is 8500; rpm
